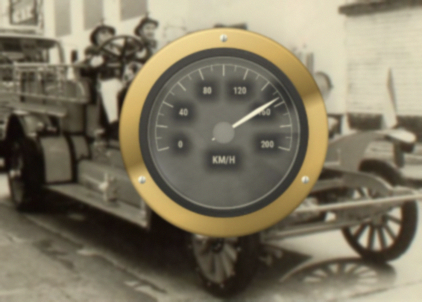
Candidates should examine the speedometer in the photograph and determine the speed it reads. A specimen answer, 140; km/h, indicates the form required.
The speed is 155; km/h
